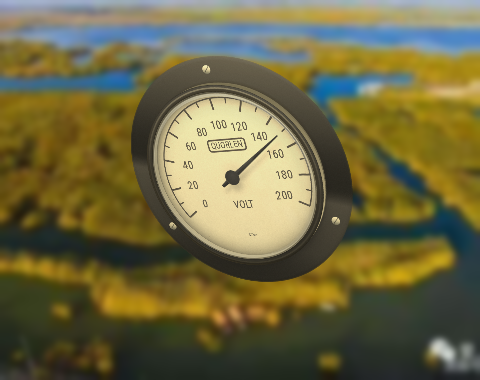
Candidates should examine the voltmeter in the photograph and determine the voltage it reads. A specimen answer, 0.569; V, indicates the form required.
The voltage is 150; V
